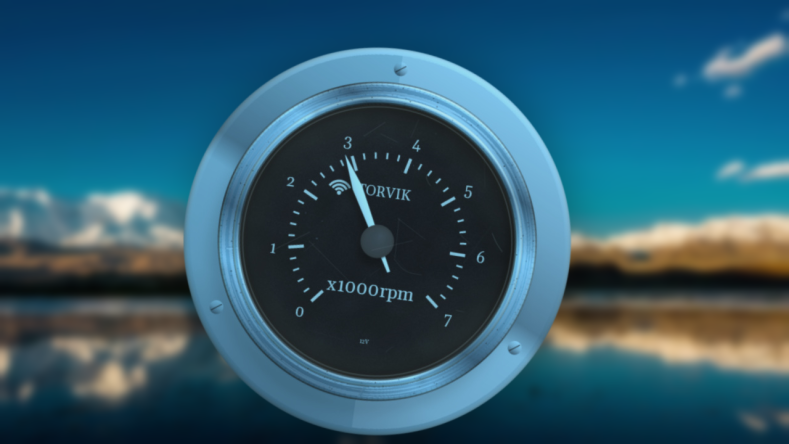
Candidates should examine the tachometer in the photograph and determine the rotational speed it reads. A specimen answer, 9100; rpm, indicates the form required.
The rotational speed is 2900; rpm
